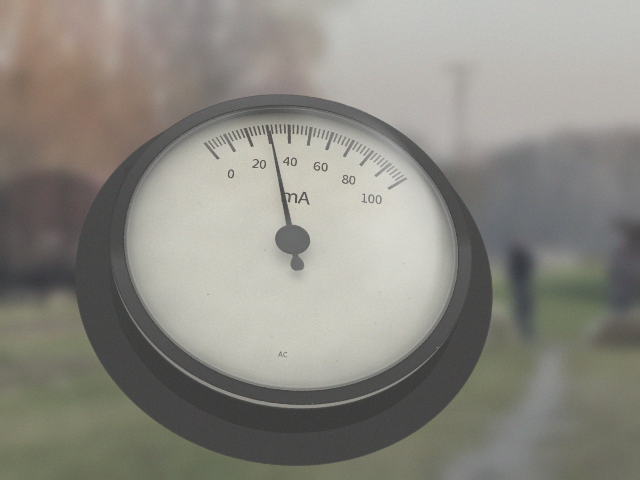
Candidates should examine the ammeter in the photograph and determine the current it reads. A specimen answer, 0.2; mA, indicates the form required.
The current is 30; mA
